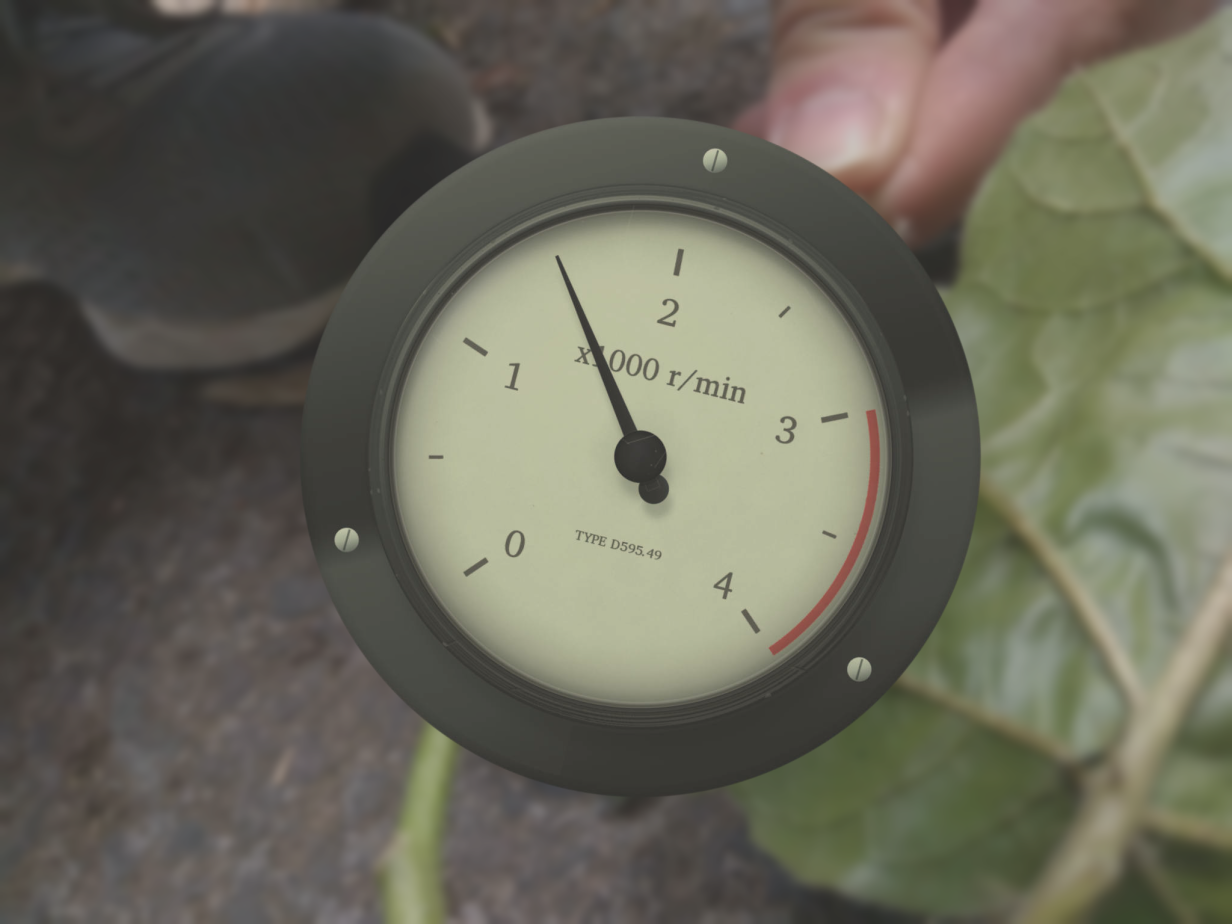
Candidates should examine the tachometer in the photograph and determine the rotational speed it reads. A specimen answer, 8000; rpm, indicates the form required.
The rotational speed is 1500; rpm
